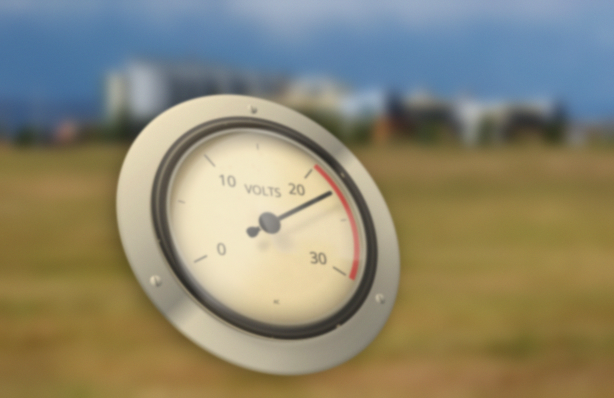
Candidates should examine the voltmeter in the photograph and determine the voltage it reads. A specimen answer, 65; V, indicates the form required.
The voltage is 22.5; V
